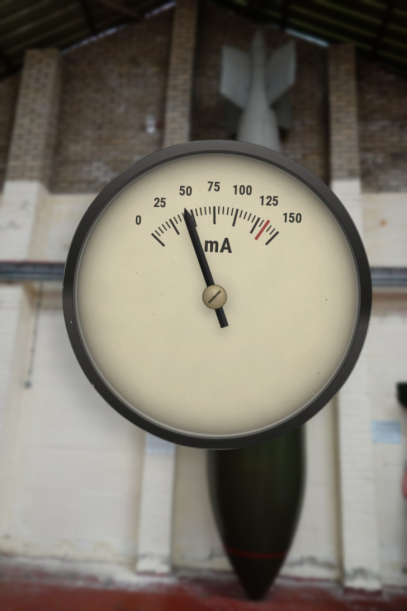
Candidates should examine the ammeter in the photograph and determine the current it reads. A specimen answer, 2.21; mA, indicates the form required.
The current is 45; mA
